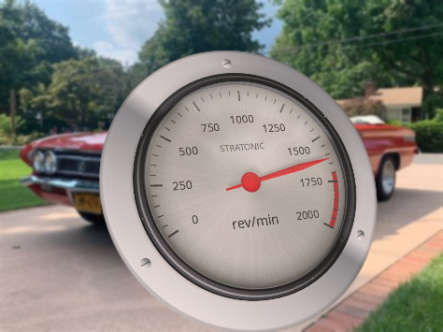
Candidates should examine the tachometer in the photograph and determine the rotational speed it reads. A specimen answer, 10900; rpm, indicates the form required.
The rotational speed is 1625; rpm
